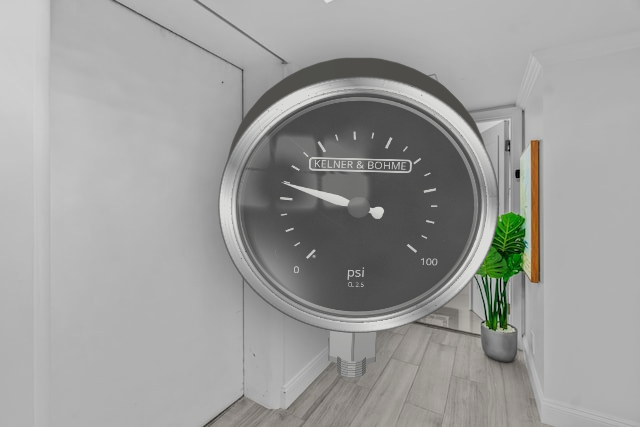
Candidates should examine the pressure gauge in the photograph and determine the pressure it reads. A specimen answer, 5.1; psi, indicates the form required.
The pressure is 25; psi
